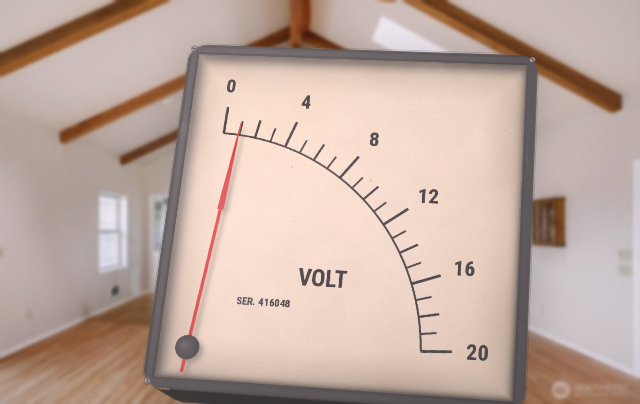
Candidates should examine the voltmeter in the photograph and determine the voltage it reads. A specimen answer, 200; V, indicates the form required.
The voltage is 1; V
